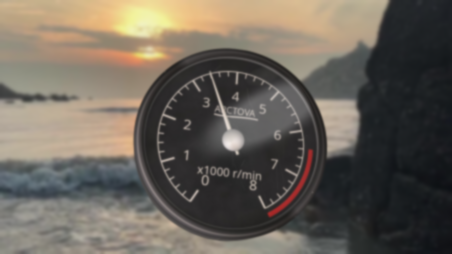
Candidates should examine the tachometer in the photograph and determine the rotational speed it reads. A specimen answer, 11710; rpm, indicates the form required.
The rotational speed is 3400; rpm
